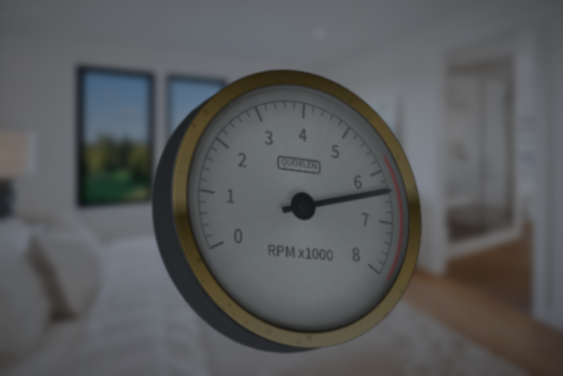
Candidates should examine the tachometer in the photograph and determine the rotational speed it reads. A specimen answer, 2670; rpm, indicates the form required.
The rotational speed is 6400; rpm
